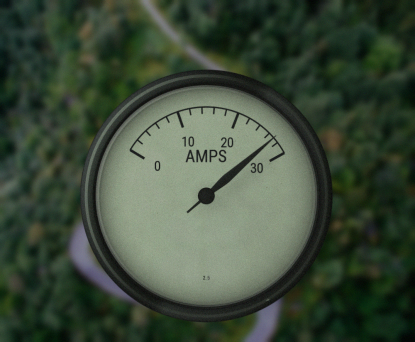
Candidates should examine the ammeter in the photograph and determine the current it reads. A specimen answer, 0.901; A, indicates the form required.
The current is 27; A
